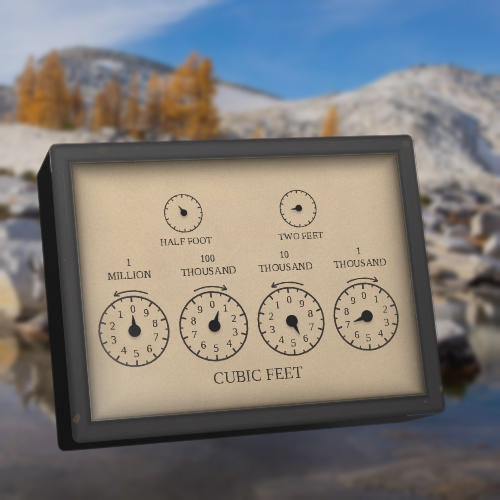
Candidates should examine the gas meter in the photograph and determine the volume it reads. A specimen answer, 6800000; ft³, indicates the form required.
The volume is 5700; ft³
